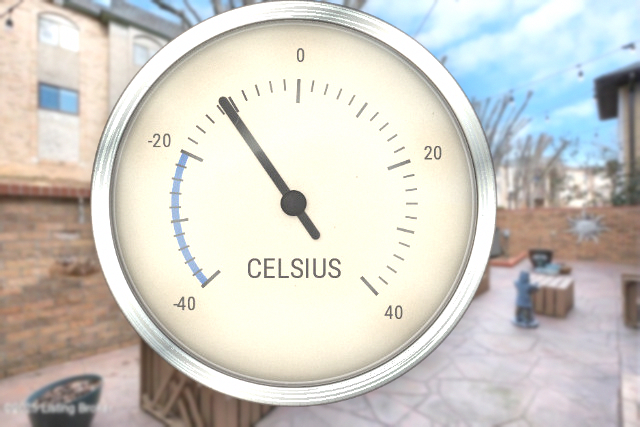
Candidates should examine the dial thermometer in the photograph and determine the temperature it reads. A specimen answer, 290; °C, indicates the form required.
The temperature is -11; °C
